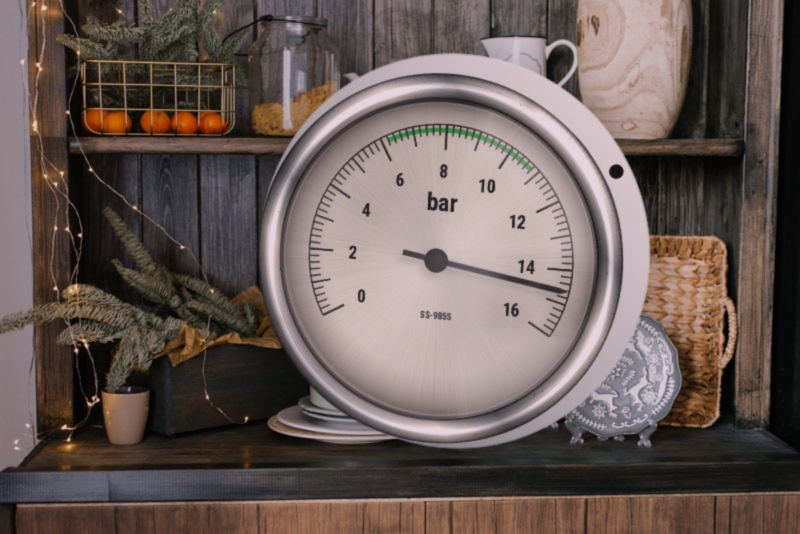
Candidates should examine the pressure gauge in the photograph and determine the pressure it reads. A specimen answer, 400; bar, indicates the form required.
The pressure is 14.6; bar
